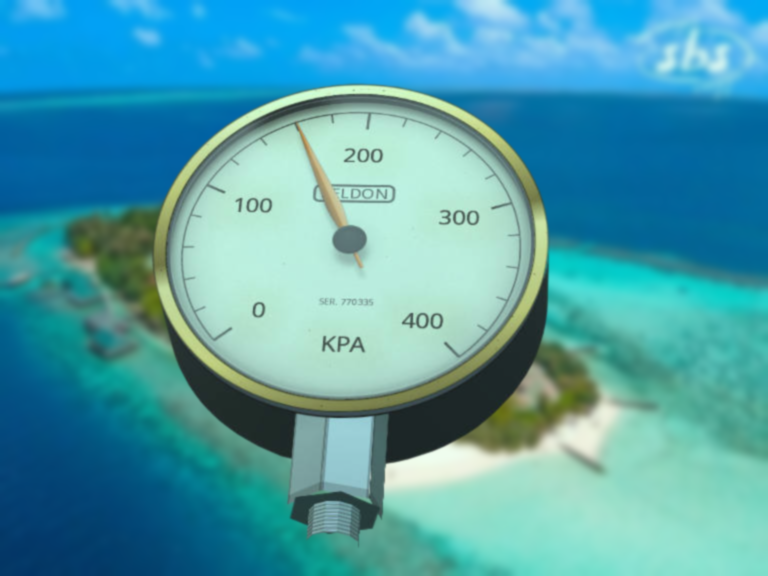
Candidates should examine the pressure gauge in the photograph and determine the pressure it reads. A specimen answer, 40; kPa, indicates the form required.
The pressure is 160; kPa
